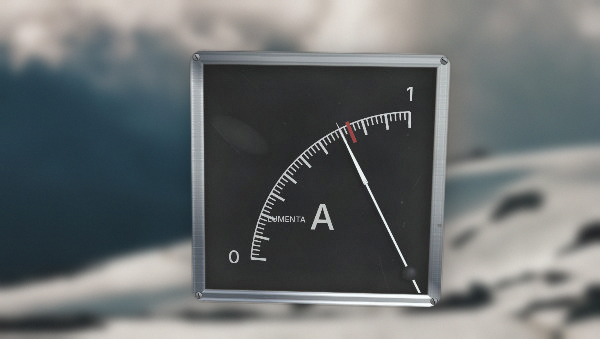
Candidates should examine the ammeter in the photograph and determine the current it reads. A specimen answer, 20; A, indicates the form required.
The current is 0.7; A
